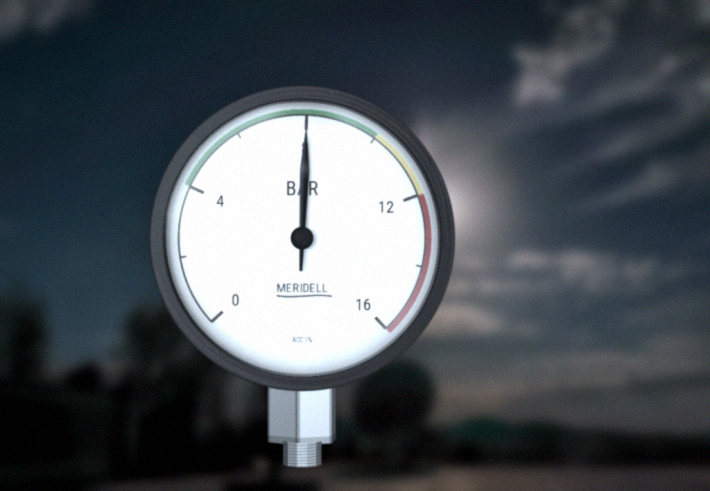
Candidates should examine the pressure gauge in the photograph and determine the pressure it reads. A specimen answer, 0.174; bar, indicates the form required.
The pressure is 8; bar
